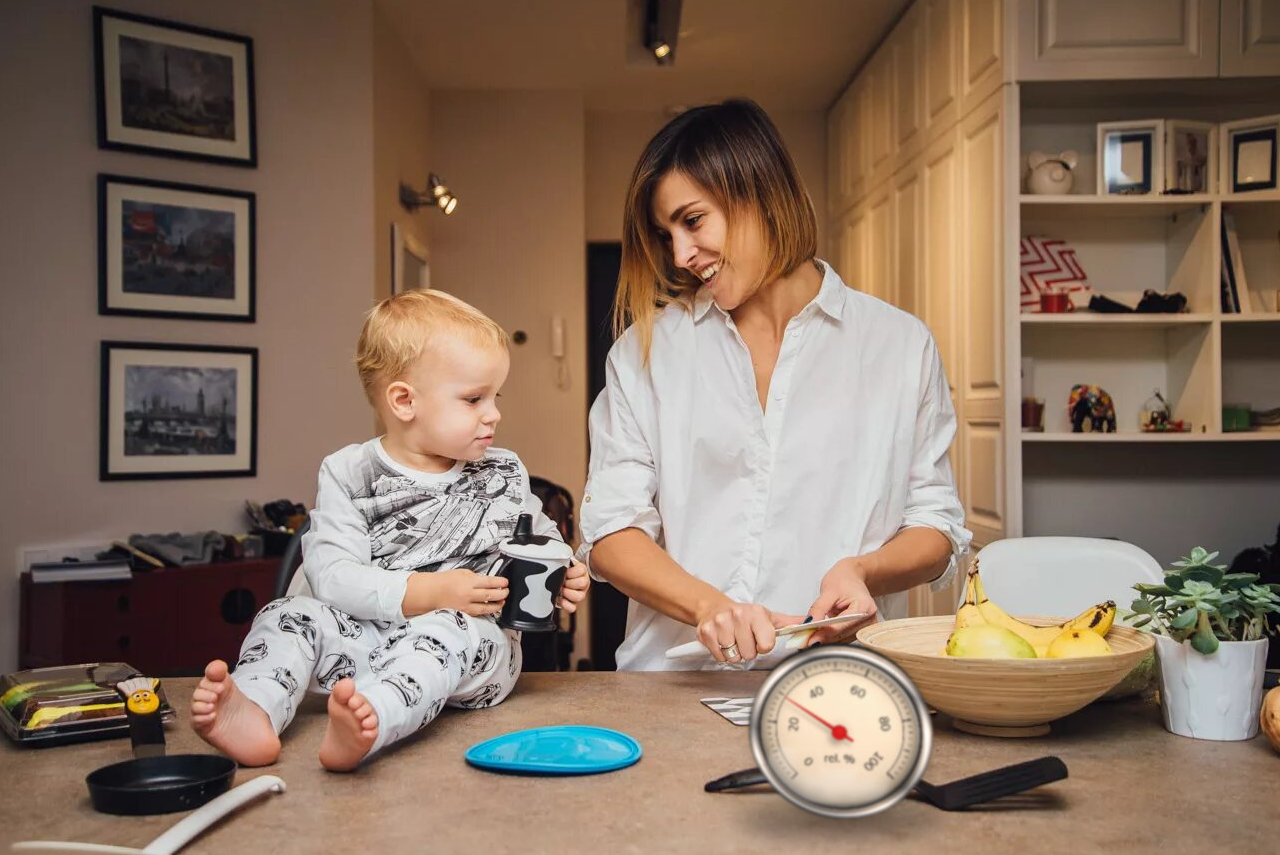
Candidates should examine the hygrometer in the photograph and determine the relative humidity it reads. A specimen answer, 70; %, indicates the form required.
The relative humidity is 30; %
